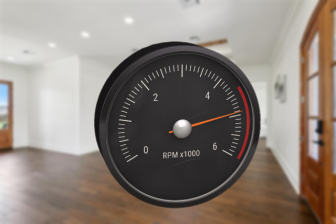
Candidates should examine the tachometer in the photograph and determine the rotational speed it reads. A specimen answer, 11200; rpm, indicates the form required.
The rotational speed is 4900; rpm
